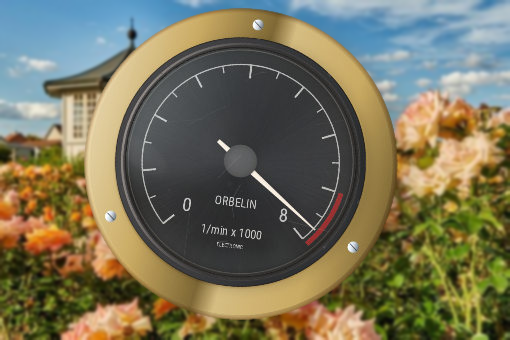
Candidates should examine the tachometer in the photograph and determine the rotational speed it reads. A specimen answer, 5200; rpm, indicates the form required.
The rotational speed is 7750; rpm
